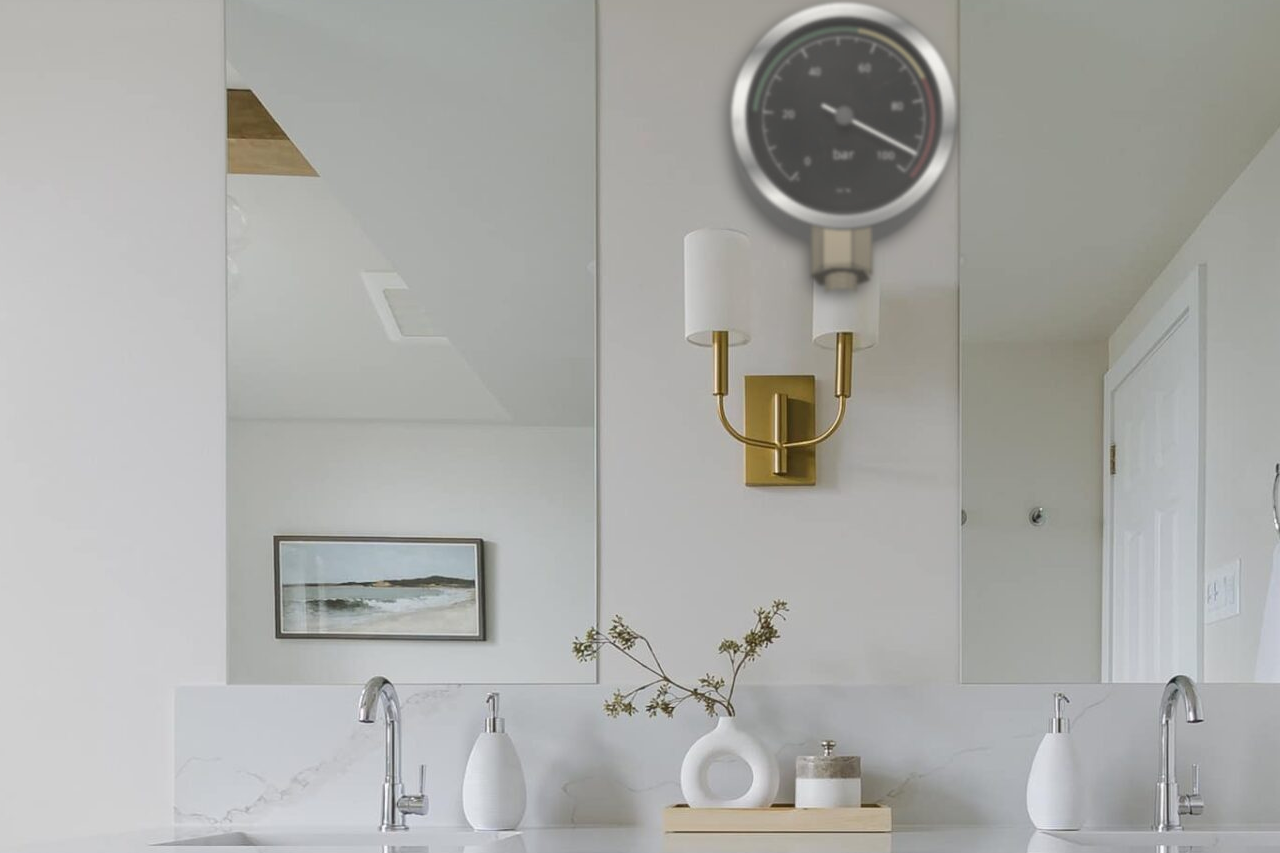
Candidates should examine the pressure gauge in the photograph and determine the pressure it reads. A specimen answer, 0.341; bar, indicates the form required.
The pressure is 95; bar
